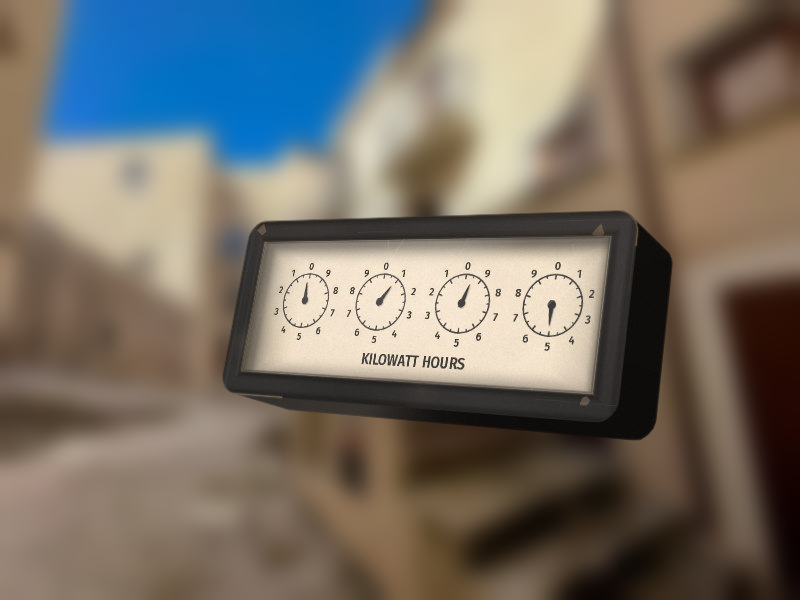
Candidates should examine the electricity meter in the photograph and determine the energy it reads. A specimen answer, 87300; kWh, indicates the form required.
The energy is 95; kWh
